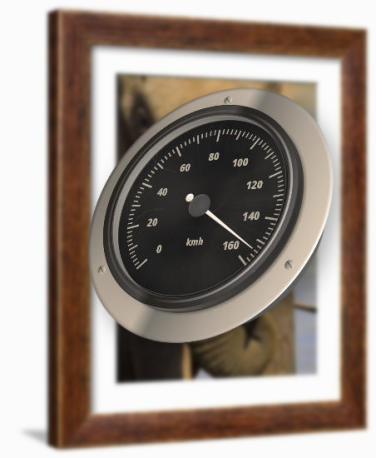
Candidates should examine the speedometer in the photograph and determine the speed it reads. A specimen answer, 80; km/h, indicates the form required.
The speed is 154; km/h
